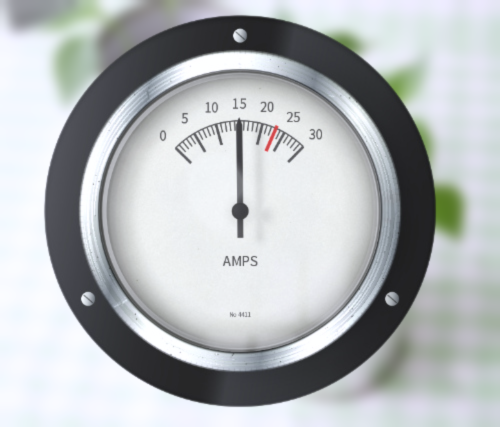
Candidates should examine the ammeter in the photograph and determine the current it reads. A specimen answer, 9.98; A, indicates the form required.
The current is 15; A
